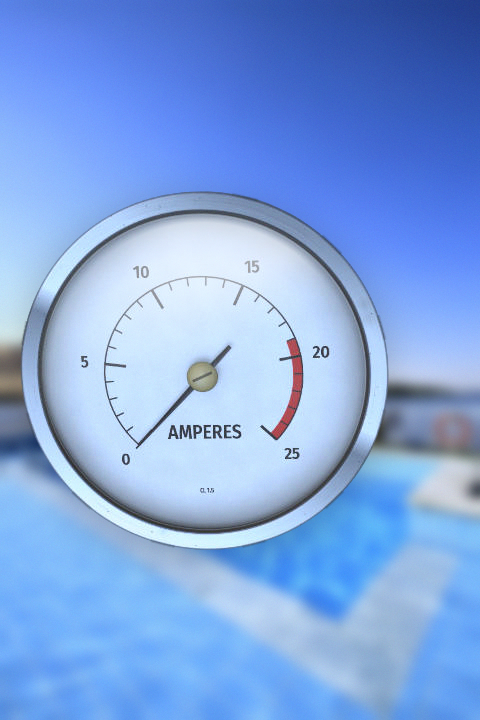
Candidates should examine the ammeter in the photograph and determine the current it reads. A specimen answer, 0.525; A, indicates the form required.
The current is 0; A
